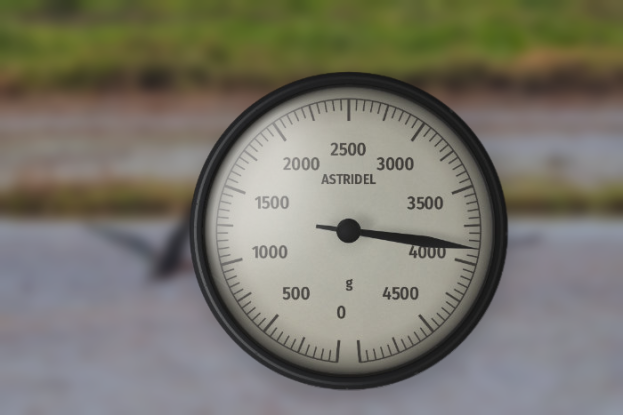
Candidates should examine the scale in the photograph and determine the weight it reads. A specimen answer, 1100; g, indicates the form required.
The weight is 3900; g
